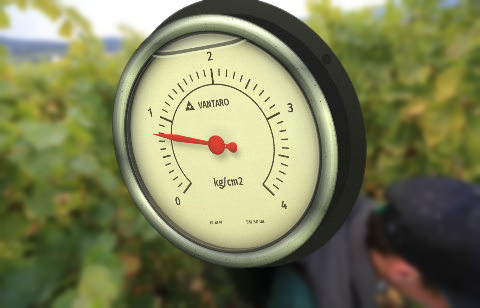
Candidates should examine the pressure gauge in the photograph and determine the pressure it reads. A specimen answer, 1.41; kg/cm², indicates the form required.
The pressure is 0.8; kg/cm²
